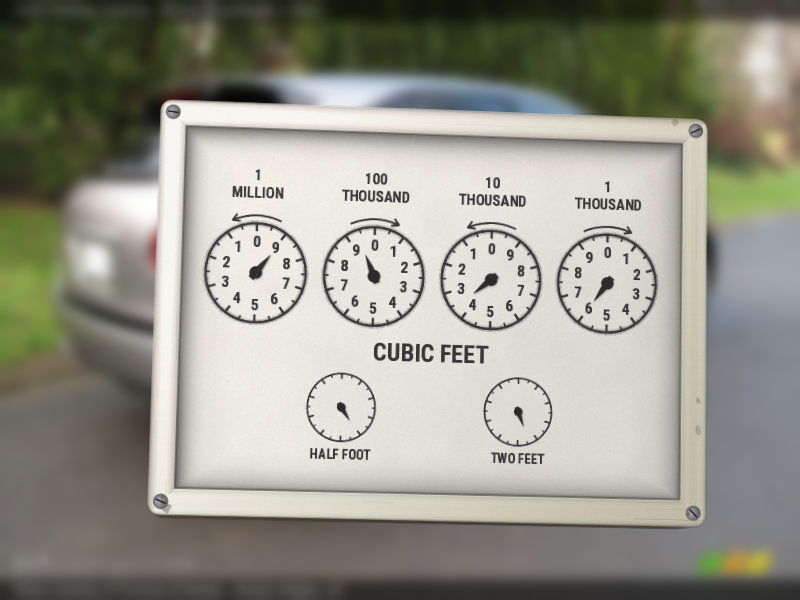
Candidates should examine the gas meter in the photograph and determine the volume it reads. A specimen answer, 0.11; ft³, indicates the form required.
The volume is 893600; ft³
